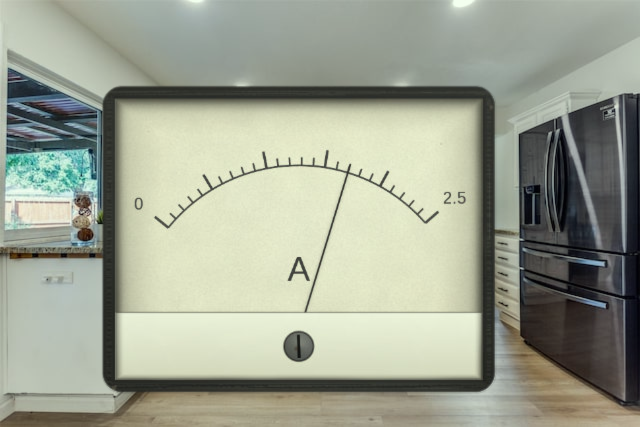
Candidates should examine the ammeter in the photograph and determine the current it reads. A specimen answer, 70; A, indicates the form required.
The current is 1.7; A
